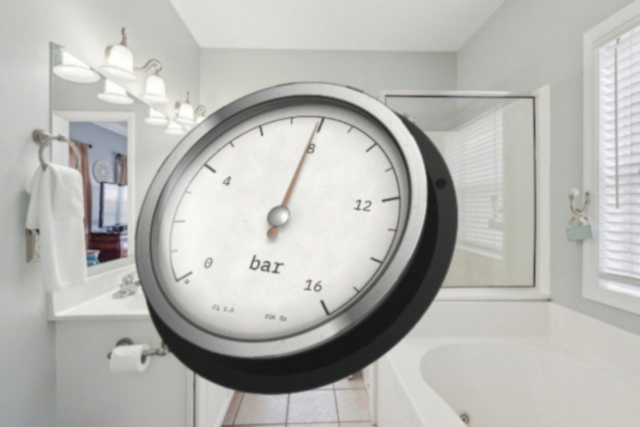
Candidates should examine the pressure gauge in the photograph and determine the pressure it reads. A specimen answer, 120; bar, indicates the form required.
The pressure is 8; bar
